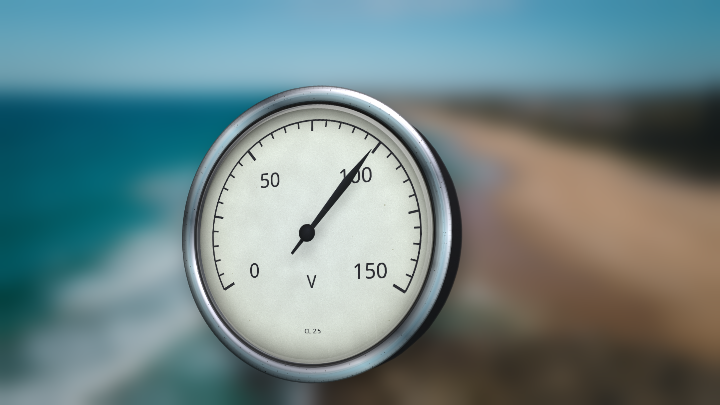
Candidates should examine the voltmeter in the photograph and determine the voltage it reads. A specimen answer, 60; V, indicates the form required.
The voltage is 100; V
